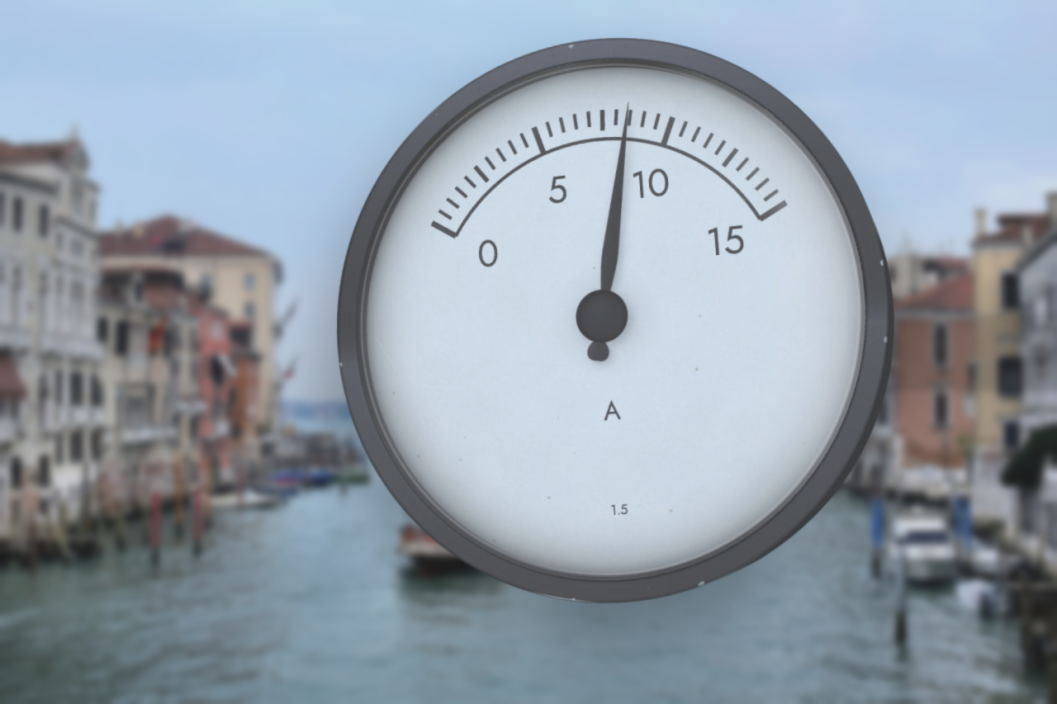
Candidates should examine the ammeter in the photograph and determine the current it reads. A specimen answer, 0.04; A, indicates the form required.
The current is 8.5; A
